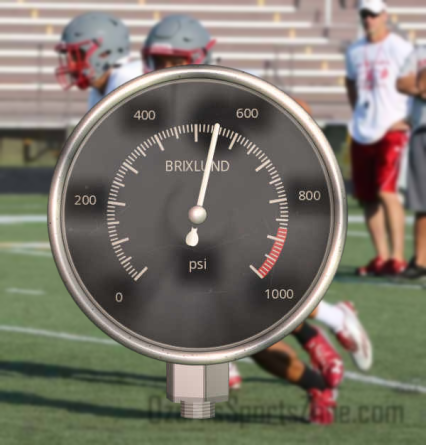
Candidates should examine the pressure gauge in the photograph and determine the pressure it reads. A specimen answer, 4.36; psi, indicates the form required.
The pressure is 550; psi
